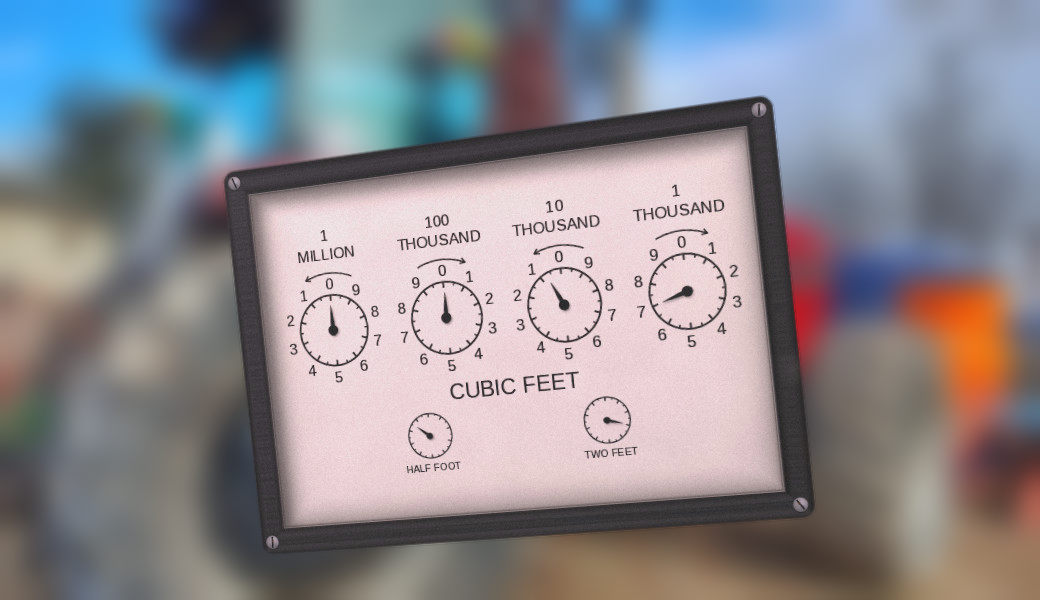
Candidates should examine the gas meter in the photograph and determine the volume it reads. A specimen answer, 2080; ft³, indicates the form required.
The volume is 700; ft³
